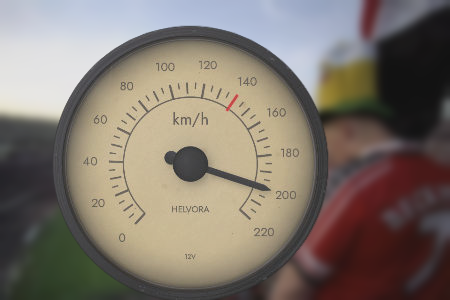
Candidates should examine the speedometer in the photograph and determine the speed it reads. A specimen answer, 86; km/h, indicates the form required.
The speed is 200; km/h
